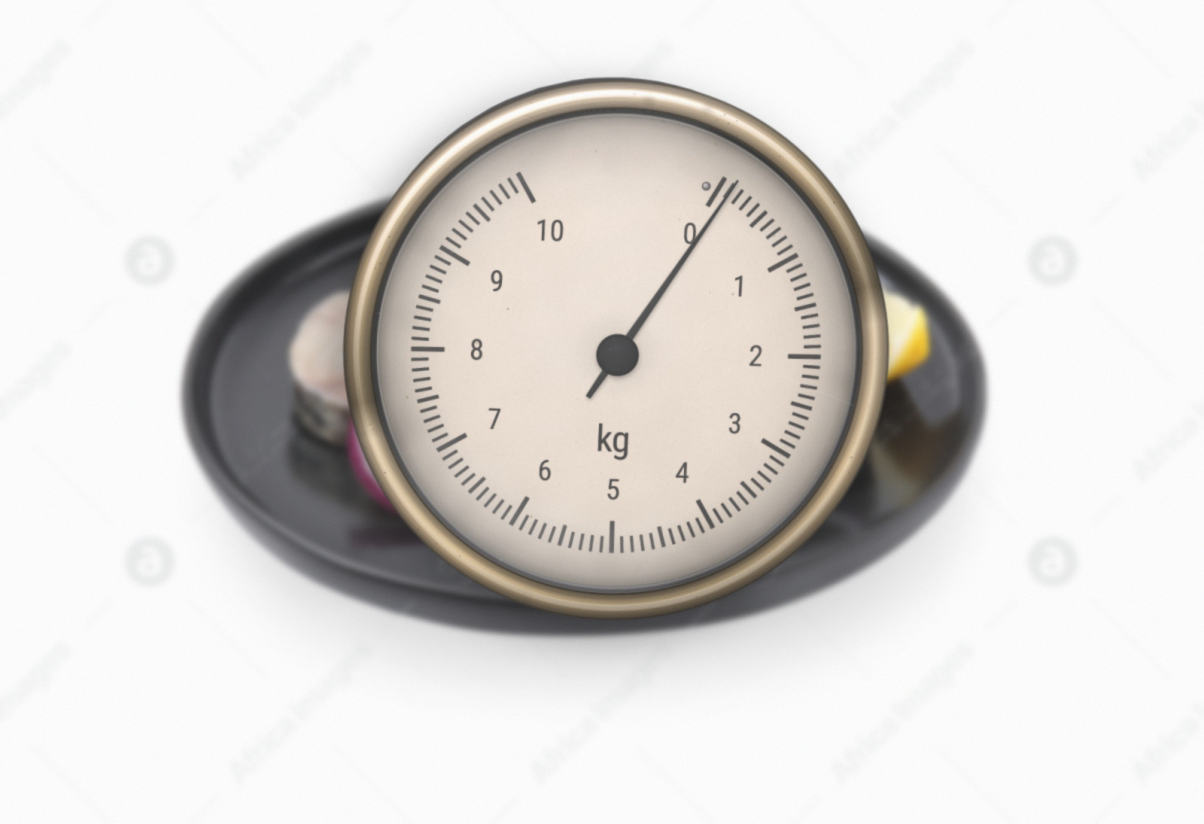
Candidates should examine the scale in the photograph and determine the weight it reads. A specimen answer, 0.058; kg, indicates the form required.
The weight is 0.1; kg
